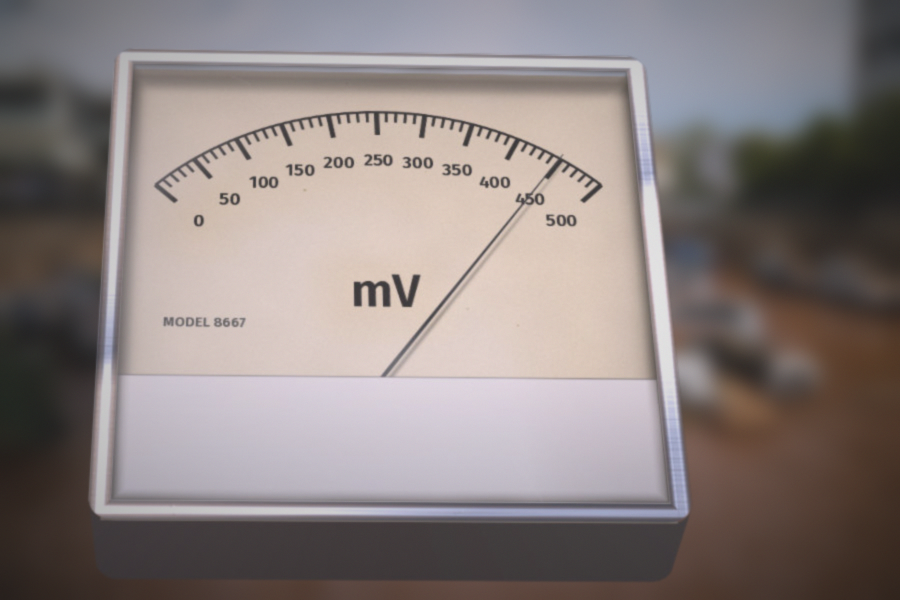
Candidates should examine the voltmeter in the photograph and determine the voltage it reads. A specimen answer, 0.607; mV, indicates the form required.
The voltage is 450; mV
